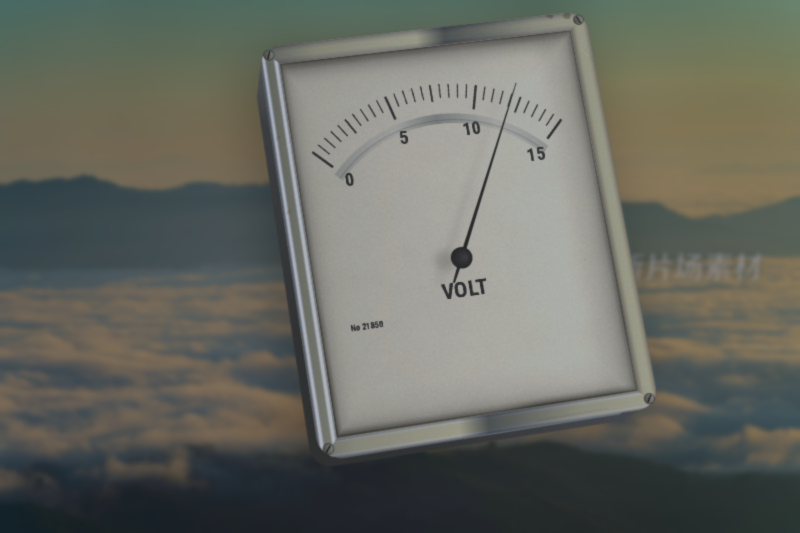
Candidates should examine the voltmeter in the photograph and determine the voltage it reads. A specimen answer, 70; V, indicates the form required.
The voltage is 12; V
